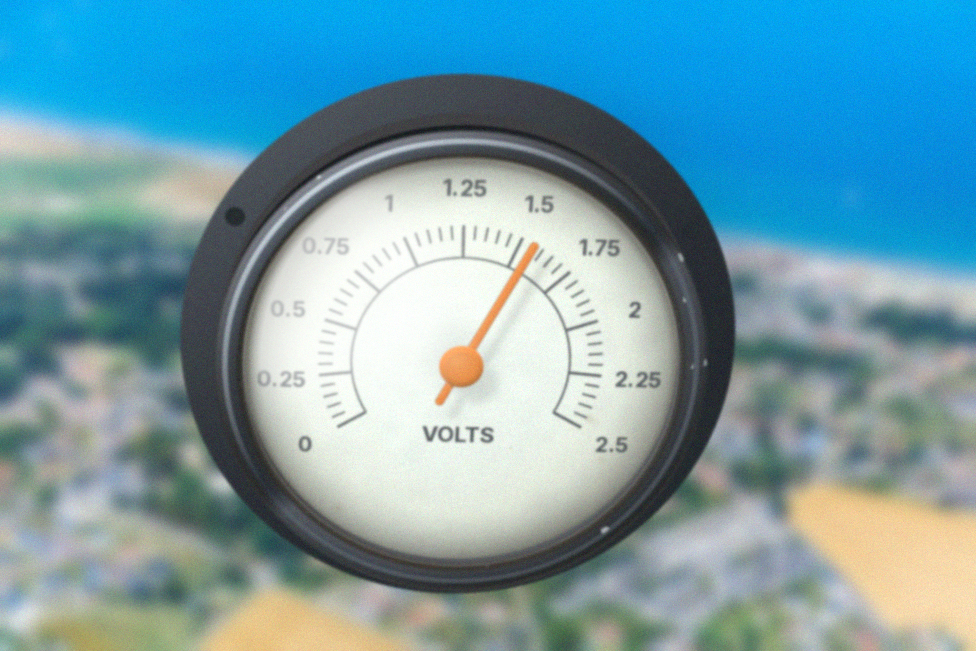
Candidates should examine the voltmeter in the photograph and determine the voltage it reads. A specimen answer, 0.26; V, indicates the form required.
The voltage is 1.55; V
